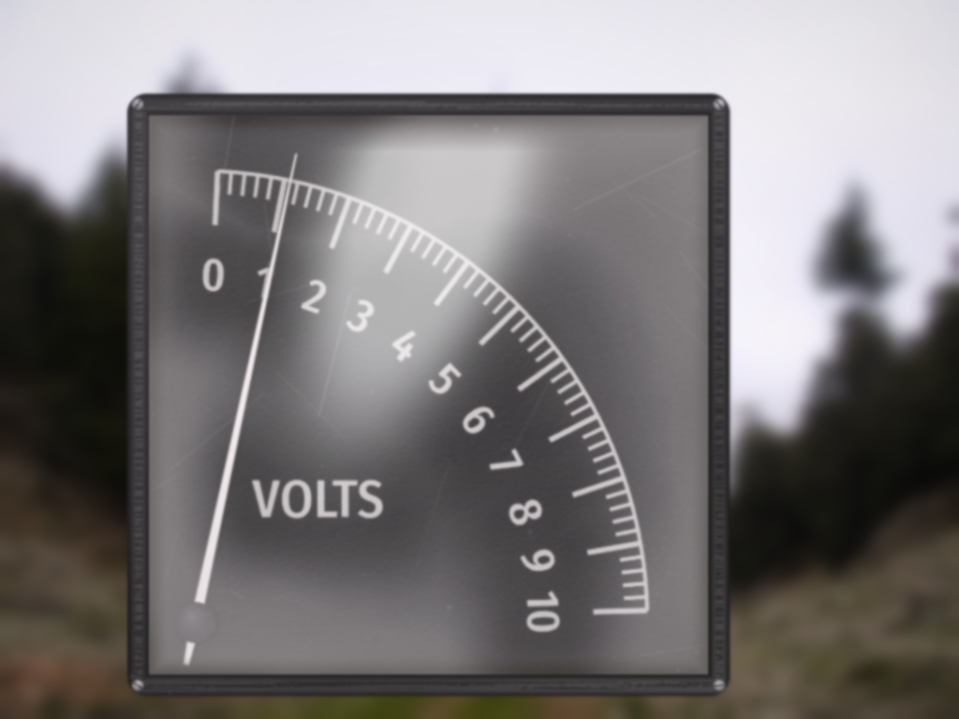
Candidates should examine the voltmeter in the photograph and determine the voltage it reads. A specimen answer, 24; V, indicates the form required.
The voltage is 1.1; V
